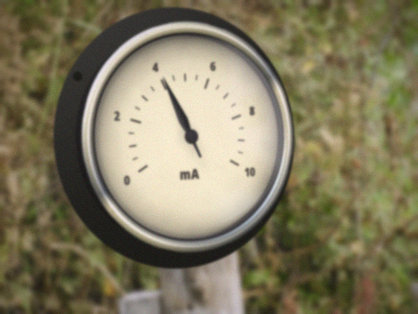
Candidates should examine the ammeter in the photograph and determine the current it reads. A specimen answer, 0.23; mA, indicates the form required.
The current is 4; mA
